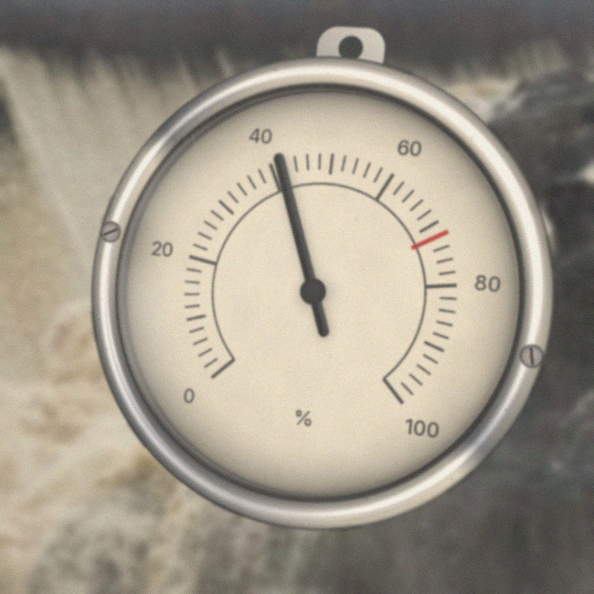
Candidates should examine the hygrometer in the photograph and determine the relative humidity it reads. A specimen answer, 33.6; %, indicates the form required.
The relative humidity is 42; %
